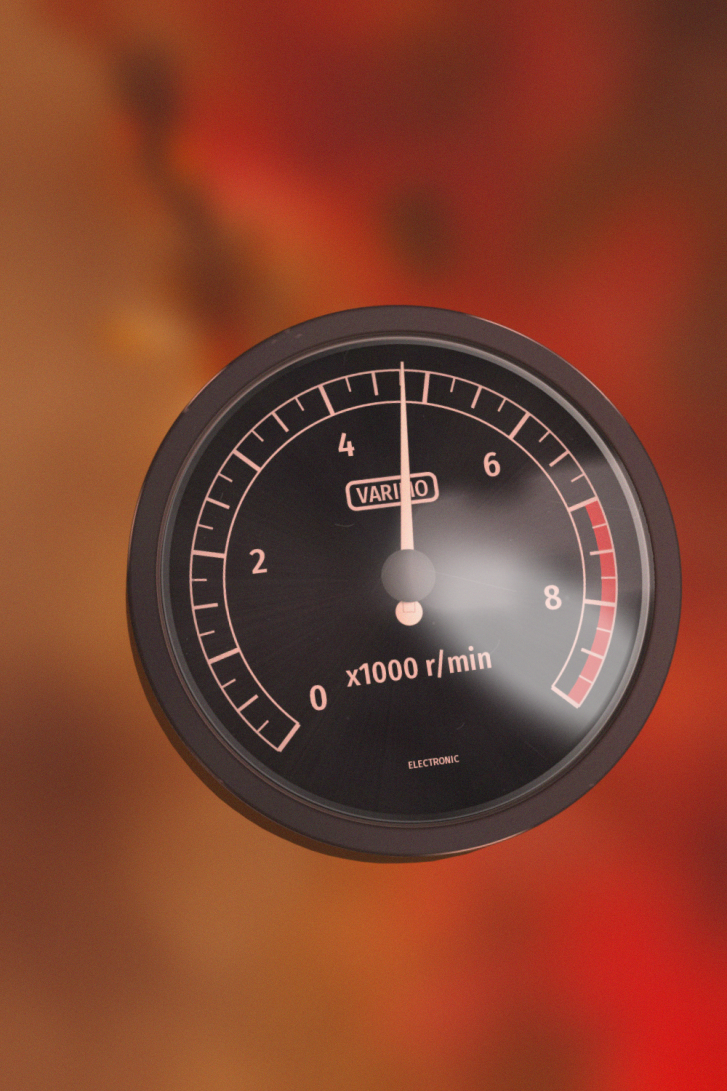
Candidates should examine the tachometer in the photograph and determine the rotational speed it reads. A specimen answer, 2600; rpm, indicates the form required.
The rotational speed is 4750; rpm
